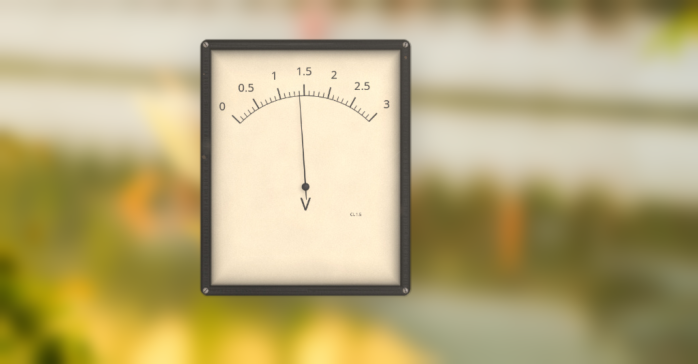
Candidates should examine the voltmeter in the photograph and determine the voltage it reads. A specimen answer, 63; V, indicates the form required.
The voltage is 1.4; V
